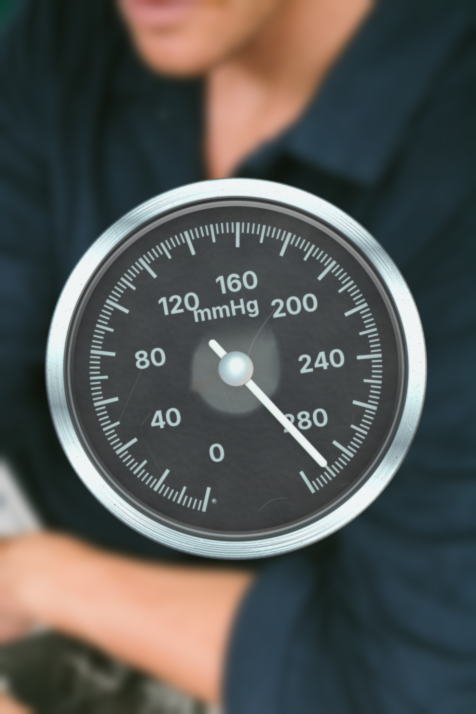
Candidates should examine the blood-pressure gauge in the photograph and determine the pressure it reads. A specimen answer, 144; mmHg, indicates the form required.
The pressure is 290; mmHg
